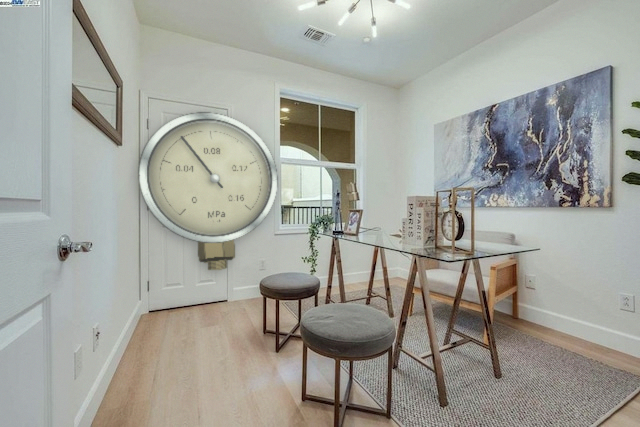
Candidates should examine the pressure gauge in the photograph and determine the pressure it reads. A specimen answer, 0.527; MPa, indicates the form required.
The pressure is 0.06; MPa
